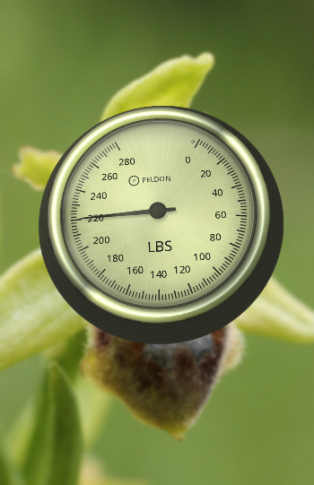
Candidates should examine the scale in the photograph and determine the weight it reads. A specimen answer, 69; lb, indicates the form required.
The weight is 220; lb
